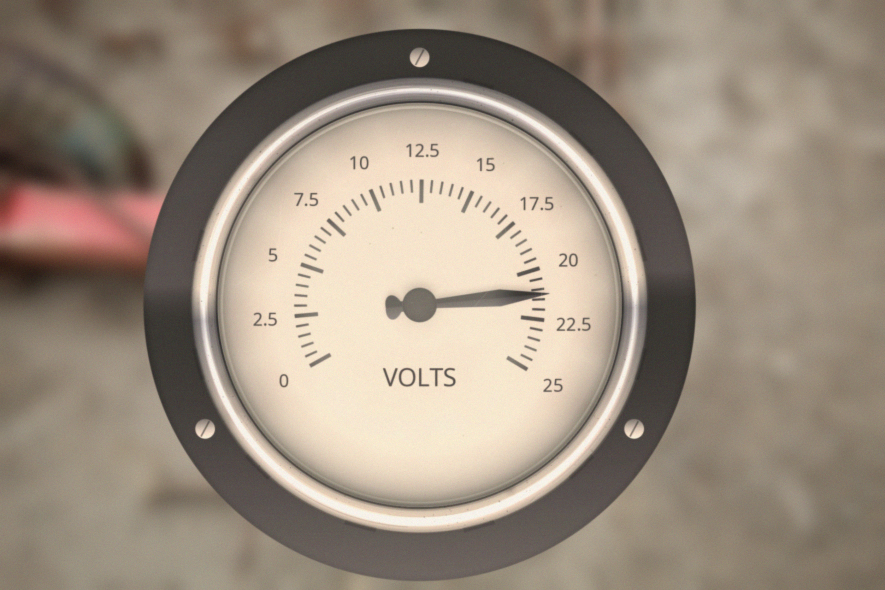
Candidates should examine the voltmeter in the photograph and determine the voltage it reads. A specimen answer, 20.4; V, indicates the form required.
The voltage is 21.25; V
